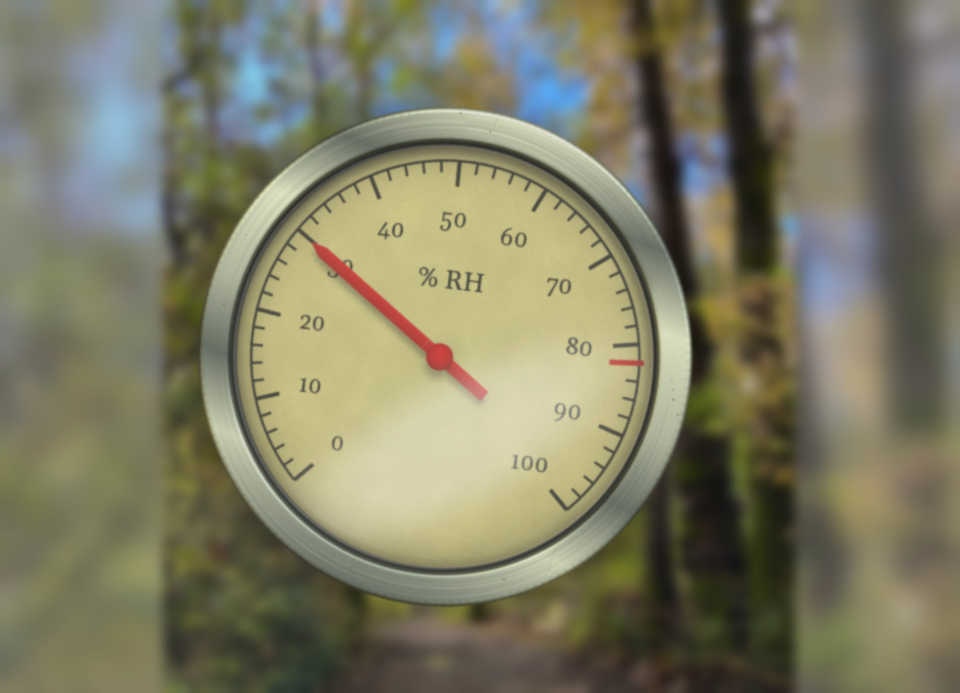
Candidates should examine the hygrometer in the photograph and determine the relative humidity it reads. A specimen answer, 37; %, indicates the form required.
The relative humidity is 30; %
